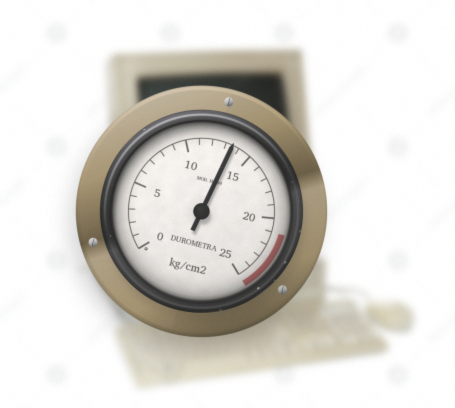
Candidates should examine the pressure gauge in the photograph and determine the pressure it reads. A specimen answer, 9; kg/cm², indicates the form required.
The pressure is 13.5; kg/cm²
